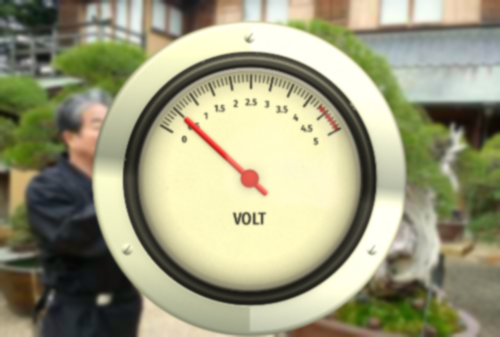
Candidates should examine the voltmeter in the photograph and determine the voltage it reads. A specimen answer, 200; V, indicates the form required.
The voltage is 0.5; V
